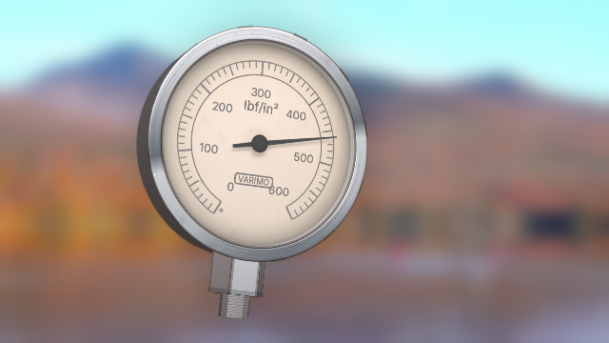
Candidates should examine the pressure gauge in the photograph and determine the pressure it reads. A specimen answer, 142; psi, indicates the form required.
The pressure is 460; psi
